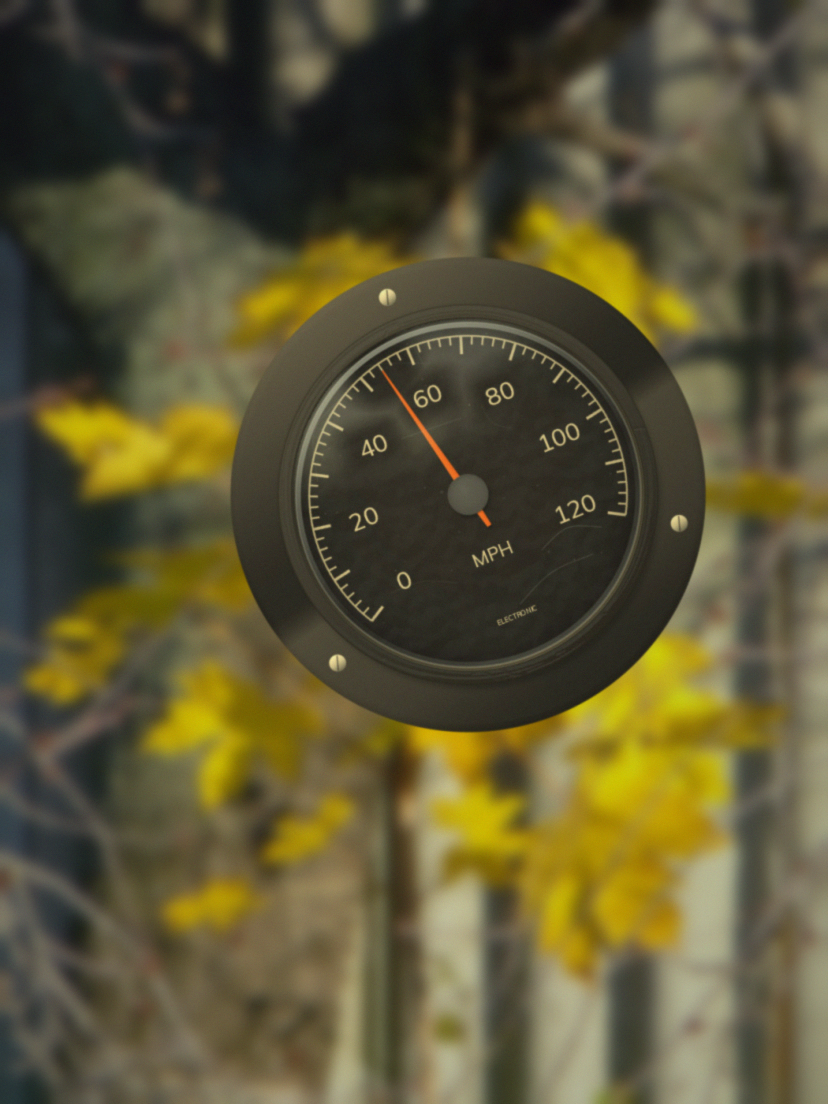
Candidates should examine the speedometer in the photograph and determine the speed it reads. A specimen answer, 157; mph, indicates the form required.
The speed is 54; mph
